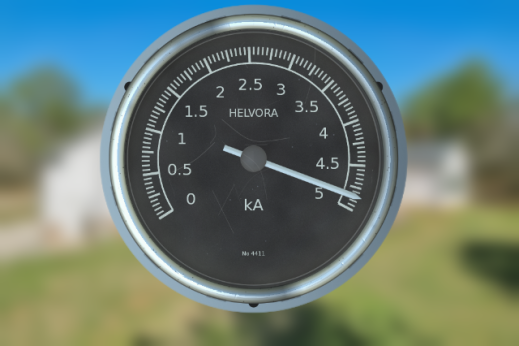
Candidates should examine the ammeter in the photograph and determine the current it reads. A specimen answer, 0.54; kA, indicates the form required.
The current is 4.85; kA
